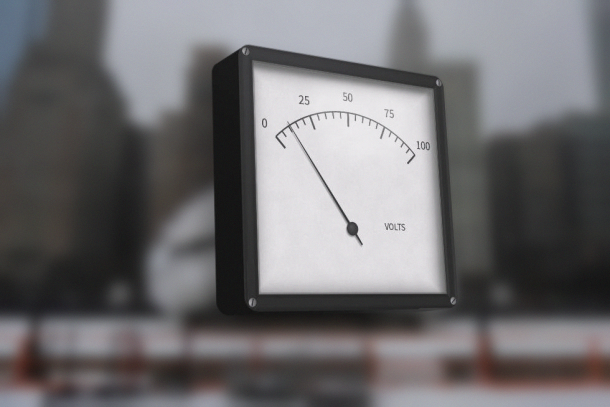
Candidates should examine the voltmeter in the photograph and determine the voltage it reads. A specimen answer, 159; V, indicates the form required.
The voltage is 10; V
